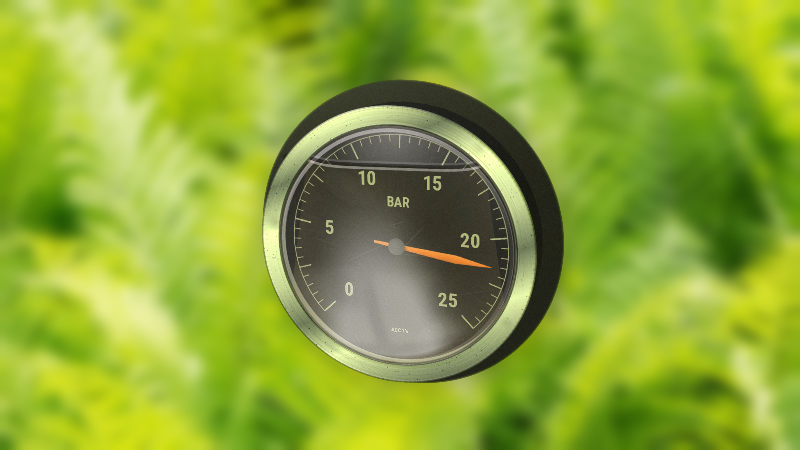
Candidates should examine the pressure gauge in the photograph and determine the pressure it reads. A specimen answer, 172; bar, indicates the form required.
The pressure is 21.5; bar
